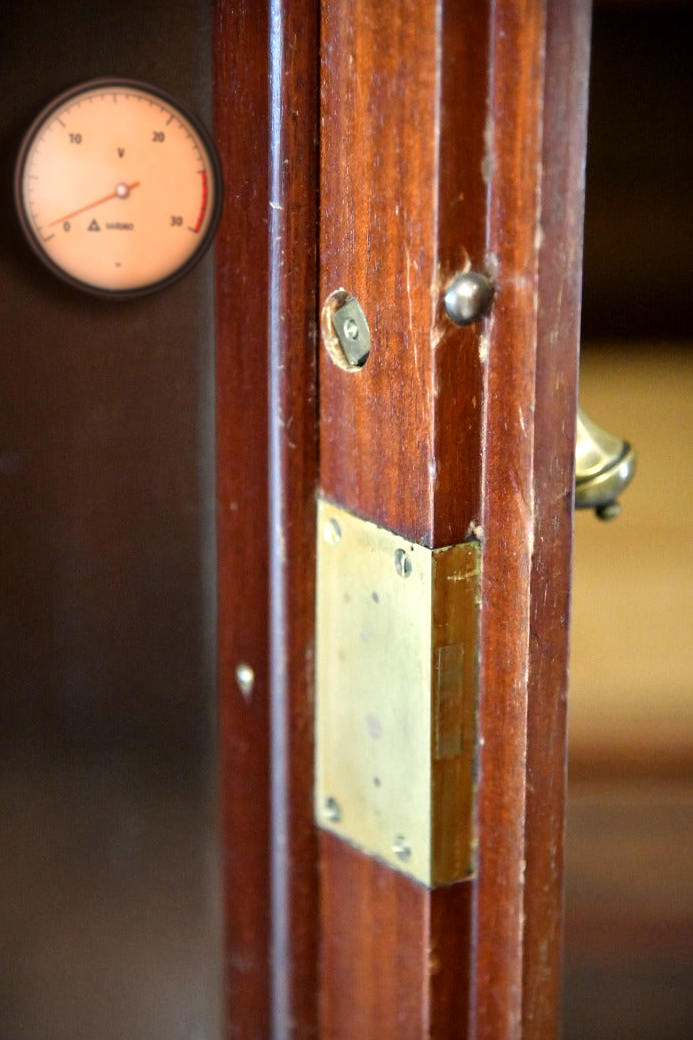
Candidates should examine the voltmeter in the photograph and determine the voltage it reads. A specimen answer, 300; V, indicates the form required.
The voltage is 1; V
